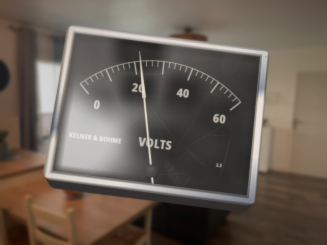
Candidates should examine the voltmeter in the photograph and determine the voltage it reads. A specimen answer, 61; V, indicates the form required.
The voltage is 22; V
